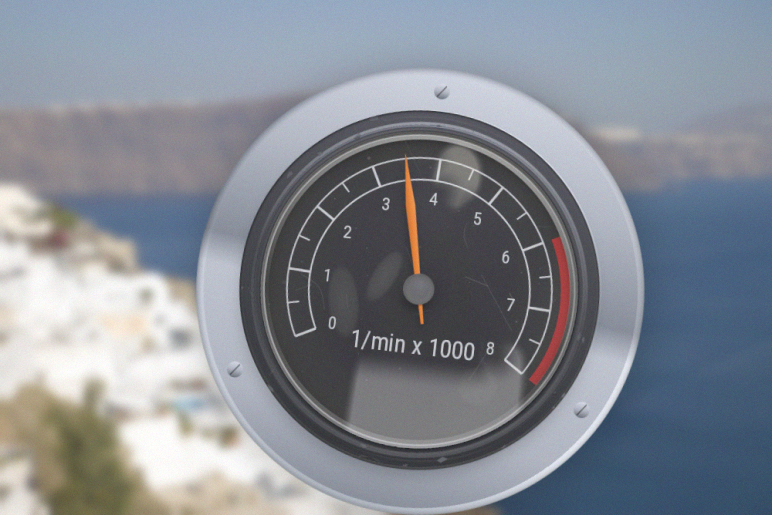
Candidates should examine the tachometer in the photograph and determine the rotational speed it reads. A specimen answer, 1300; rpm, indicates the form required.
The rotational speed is 3500; rpm
